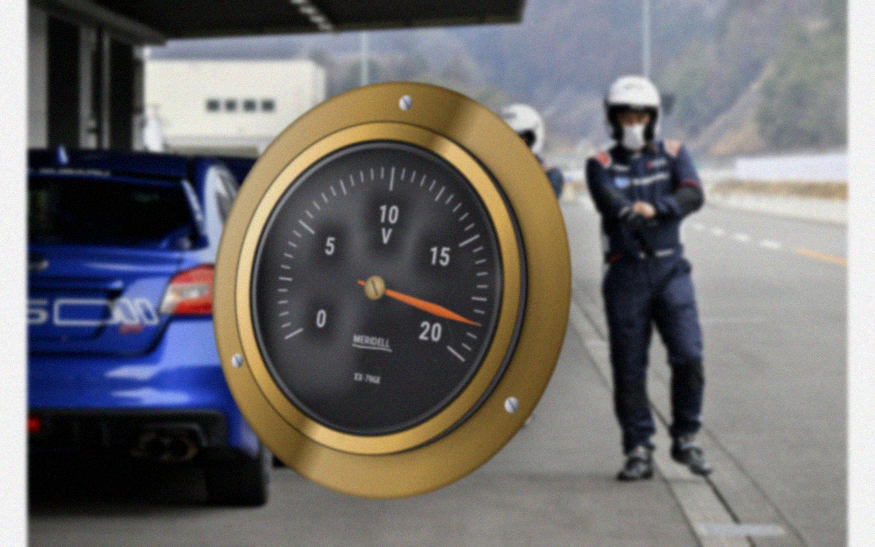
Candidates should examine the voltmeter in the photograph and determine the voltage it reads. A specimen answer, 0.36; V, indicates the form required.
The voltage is 18.5; V
